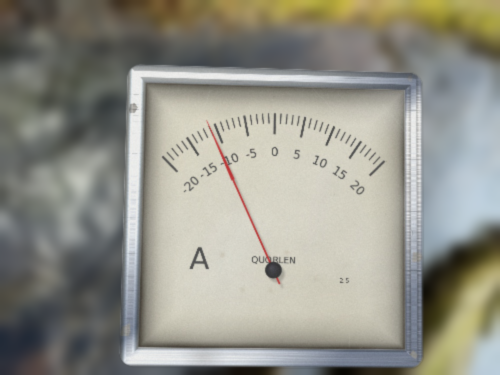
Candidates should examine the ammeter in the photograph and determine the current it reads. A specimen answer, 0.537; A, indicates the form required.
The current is -11; A
